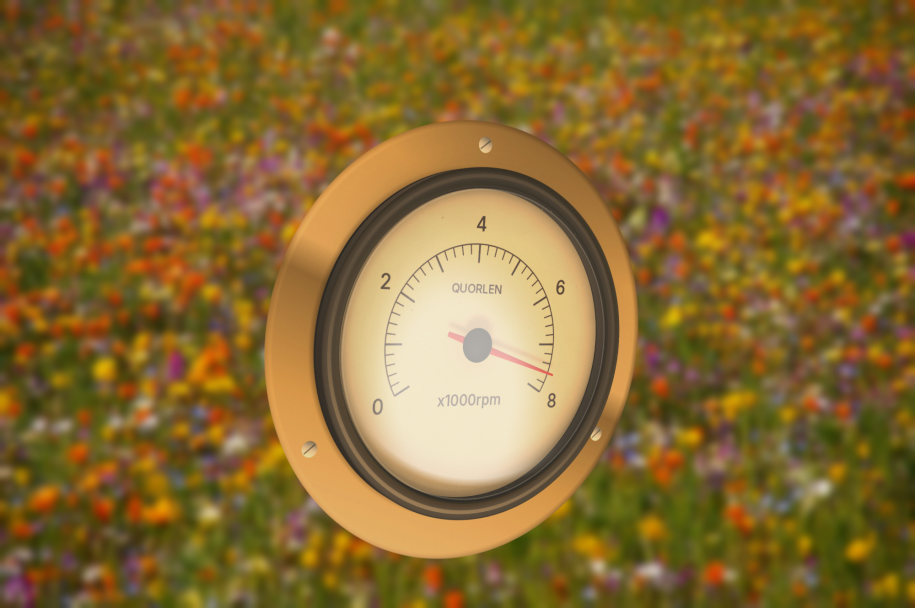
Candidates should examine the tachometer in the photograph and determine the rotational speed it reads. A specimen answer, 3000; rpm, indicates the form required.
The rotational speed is 7600; rpm
